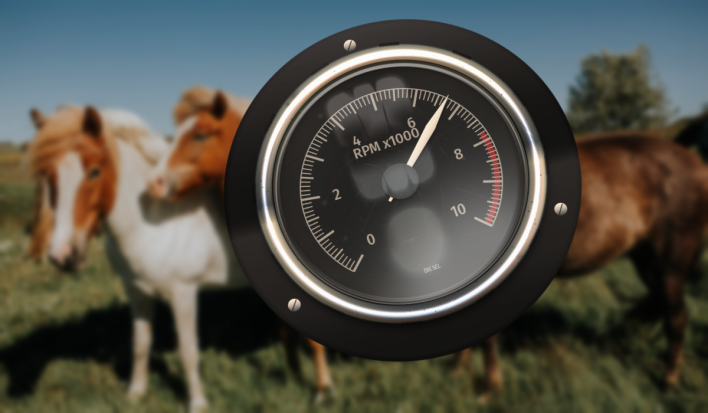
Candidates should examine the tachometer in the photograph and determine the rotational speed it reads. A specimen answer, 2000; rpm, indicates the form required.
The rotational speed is 6700; rpm
